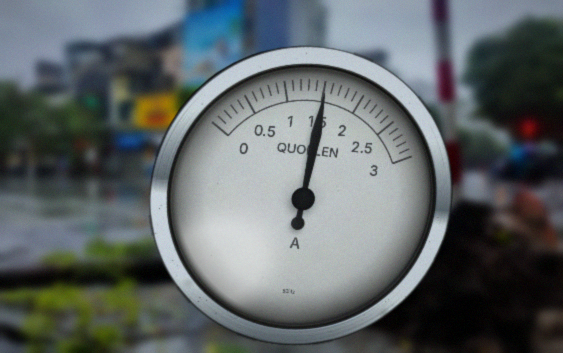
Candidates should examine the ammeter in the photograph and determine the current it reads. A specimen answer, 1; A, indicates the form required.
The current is 1.5; A
